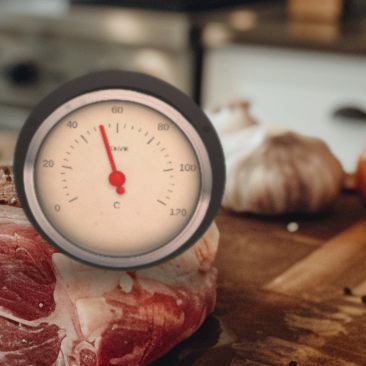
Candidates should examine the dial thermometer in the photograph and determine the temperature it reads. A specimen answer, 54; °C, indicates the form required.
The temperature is 52; °C
